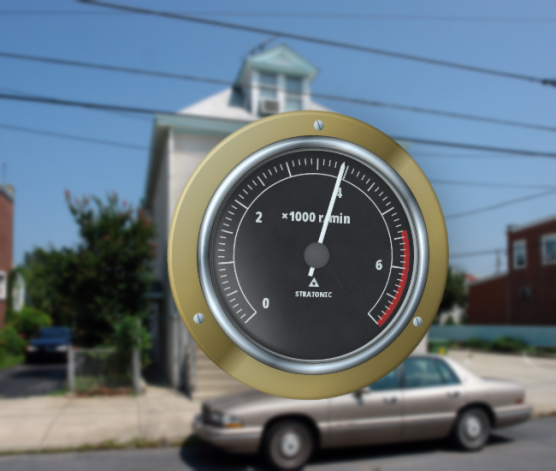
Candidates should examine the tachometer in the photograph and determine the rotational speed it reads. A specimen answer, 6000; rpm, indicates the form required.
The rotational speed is 3900; rpm
